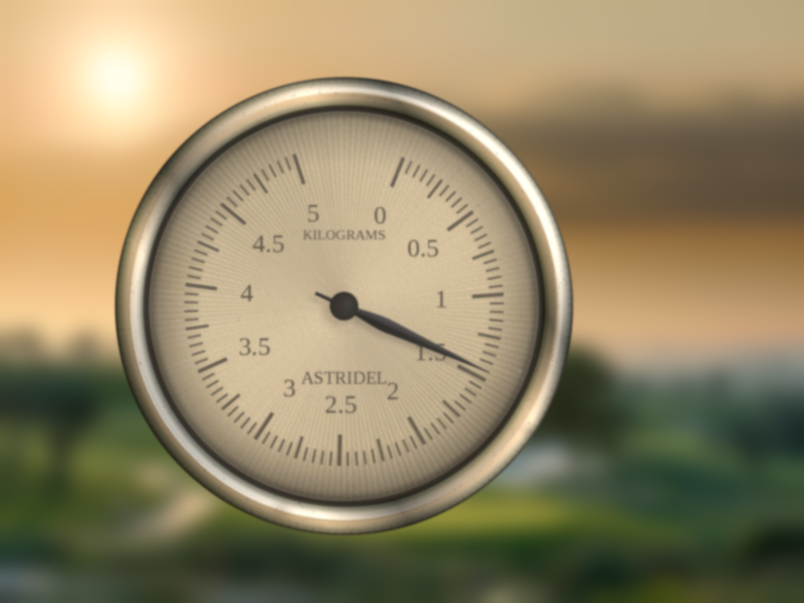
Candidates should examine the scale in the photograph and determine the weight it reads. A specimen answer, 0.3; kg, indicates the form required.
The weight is 1.45; kg
